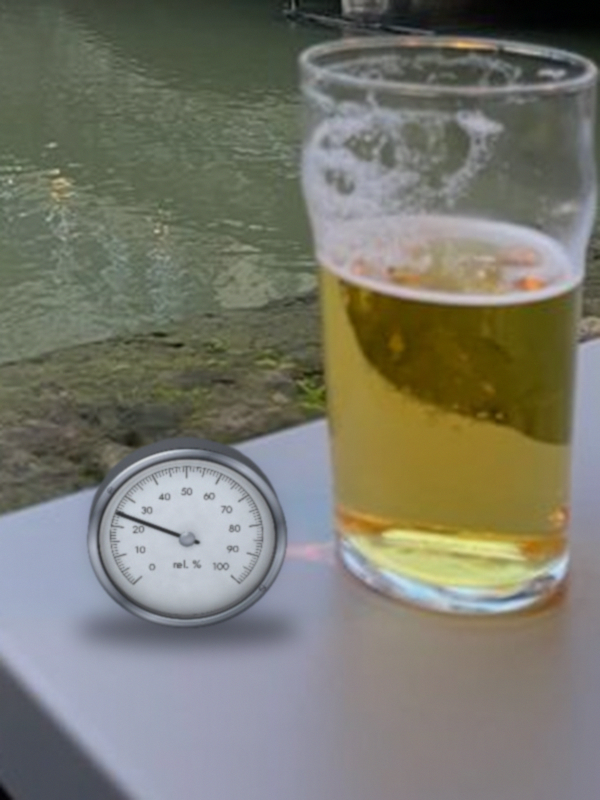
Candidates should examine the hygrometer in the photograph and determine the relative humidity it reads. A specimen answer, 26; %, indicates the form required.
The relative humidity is 25; %
